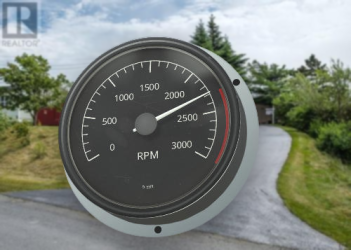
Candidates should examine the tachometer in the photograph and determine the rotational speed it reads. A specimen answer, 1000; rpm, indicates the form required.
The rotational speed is 2300; rpm
